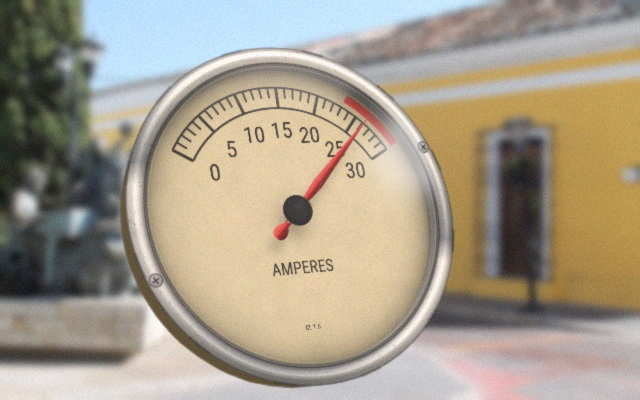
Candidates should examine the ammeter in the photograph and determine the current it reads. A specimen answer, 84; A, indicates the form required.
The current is 26; A
